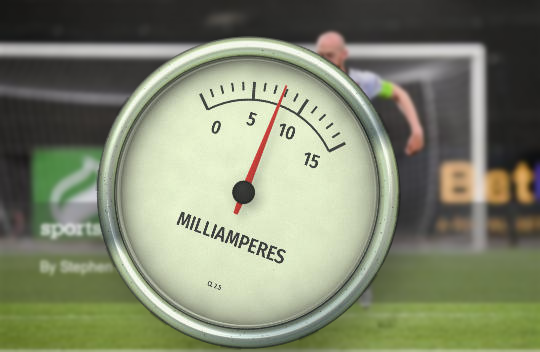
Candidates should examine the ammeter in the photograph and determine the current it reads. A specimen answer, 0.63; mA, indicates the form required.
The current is 8; mA
